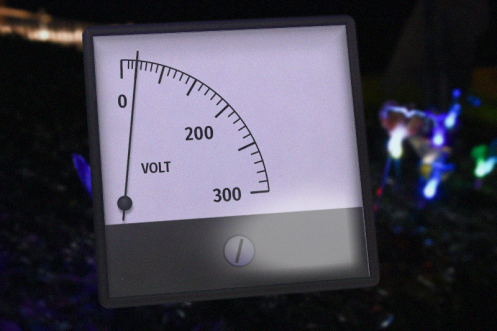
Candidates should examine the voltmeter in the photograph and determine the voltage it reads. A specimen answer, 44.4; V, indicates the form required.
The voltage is 50; V
